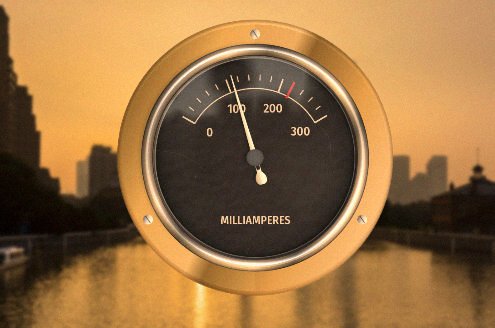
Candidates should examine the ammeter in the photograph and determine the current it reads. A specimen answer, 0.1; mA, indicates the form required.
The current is 110; mA
